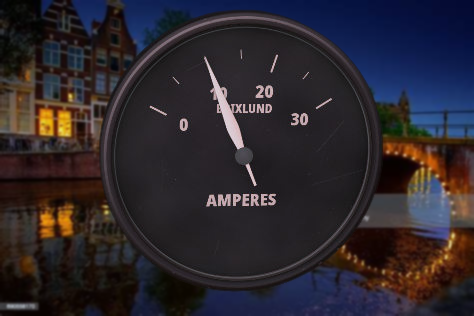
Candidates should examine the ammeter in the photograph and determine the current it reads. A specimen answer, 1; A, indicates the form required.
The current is 10; A
